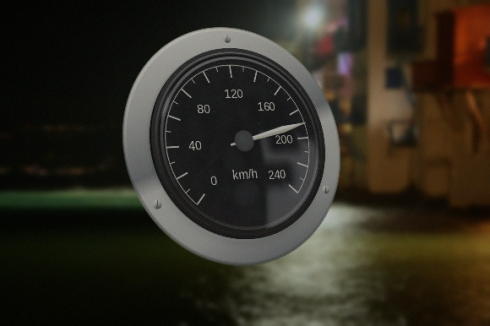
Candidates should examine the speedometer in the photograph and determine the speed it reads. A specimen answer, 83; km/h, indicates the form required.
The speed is 190; km/h
